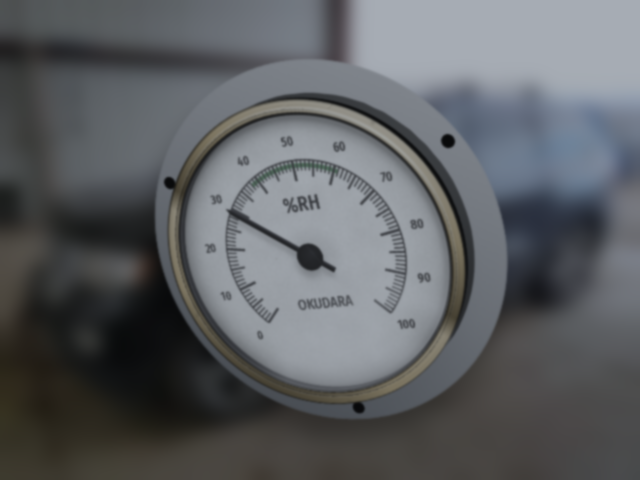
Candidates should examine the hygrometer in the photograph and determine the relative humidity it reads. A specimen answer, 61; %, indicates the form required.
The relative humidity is 30; %
